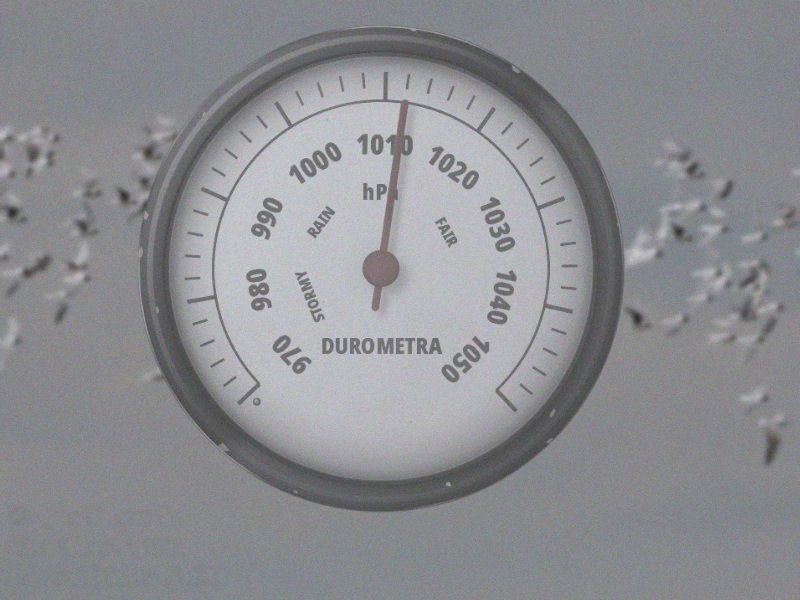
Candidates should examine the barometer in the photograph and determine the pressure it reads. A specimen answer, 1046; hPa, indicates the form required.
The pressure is 1012; hPa
